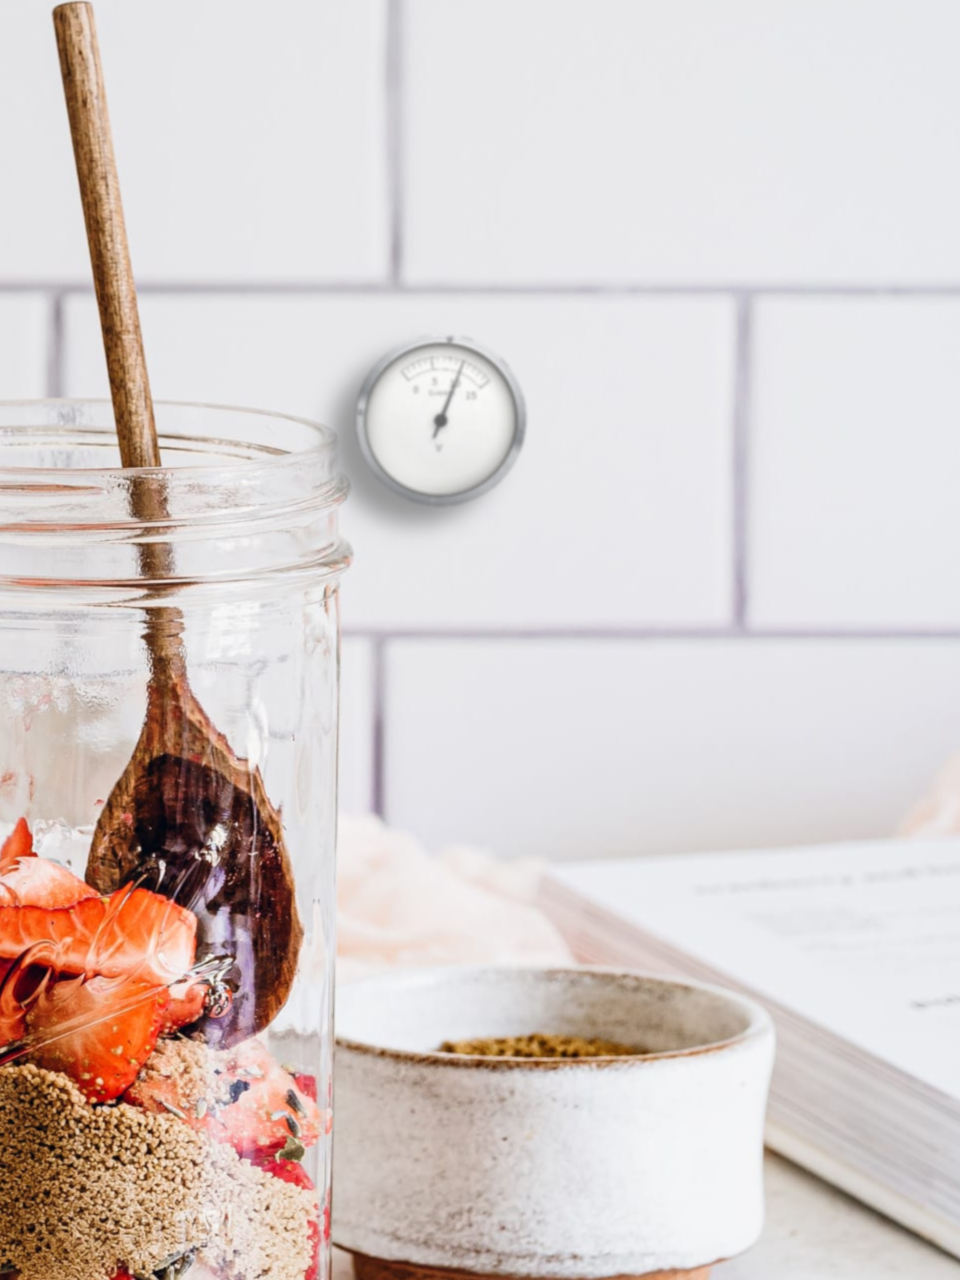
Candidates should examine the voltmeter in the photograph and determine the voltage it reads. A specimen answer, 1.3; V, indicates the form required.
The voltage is 10; V
